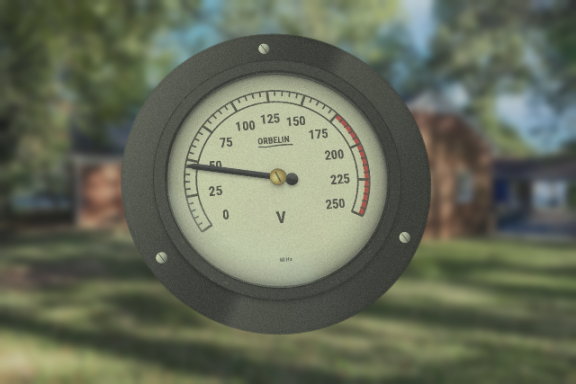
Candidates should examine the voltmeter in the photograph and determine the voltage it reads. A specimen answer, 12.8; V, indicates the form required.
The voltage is 45; V
